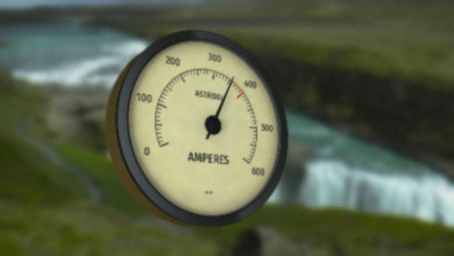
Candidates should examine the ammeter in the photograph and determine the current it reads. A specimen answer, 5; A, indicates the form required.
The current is 350; A
